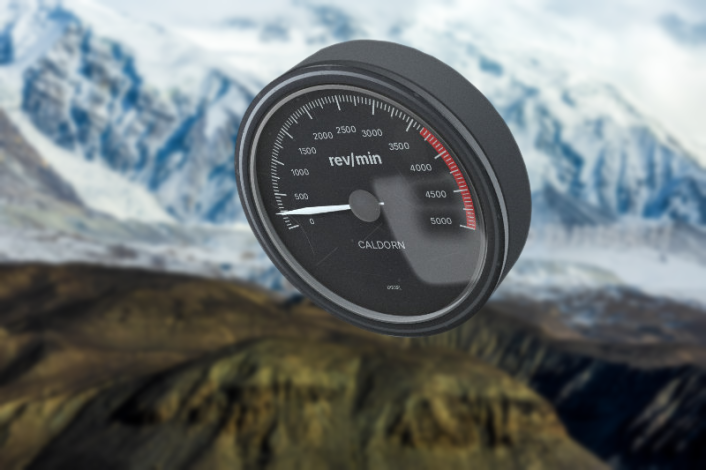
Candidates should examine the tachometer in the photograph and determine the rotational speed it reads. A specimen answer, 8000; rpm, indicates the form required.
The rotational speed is 250; rpm
